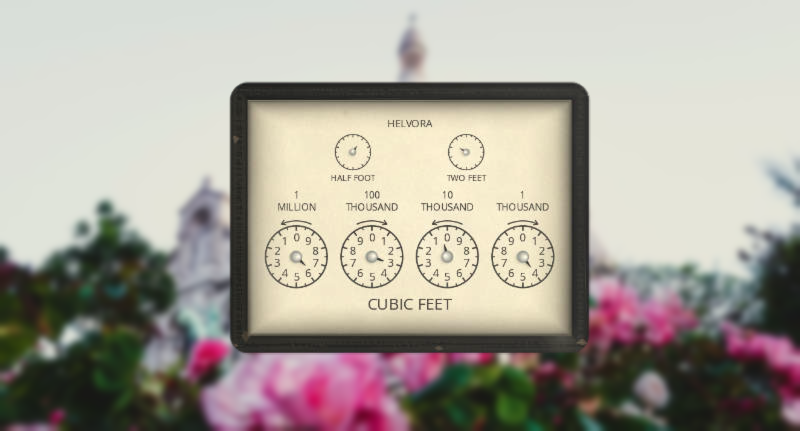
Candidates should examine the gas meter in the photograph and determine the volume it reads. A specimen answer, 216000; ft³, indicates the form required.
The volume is 630400; ft³
